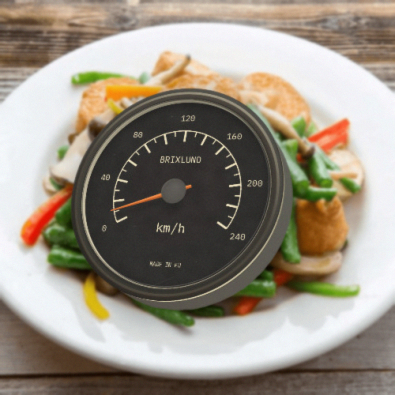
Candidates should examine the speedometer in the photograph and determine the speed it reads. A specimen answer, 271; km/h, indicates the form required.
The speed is 10; km/h
